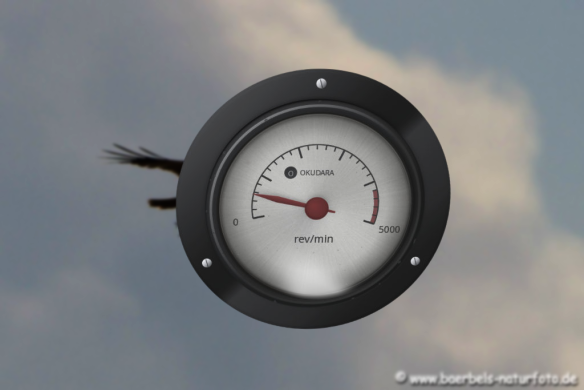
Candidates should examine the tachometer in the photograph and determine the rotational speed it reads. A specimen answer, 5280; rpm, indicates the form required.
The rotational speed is 600; rpm
